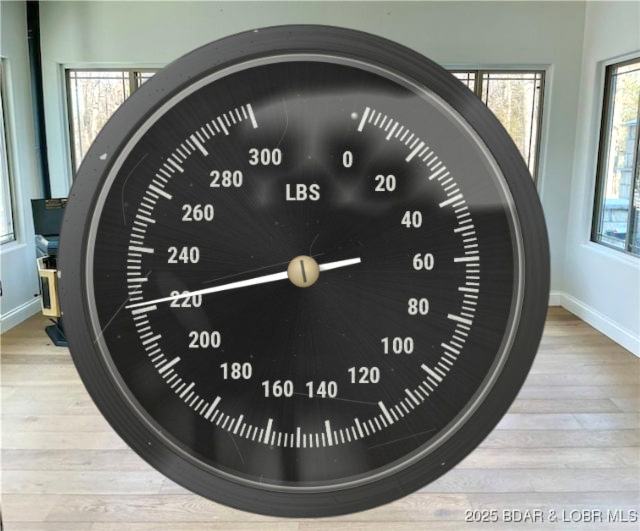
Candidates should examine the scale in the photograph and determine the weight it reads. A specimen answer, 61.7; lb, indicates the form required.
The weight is 222; lb
